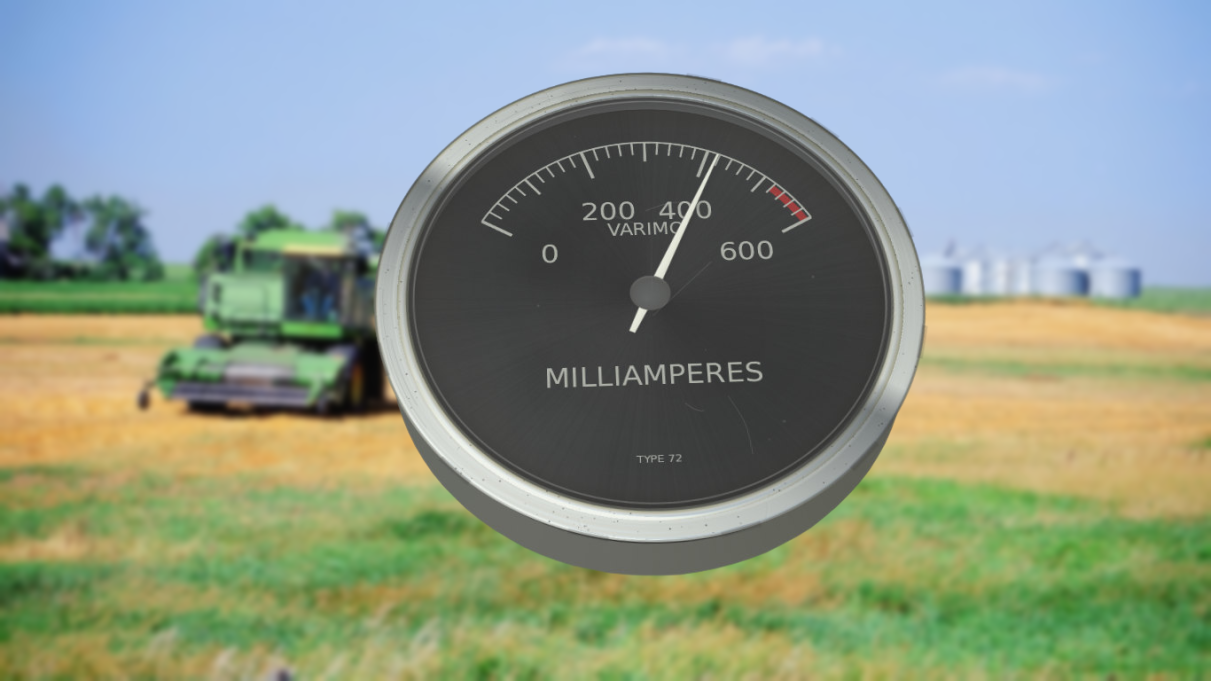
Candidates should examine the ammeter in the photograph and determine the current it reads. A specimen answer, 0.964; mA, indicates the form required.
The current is 420; mA
